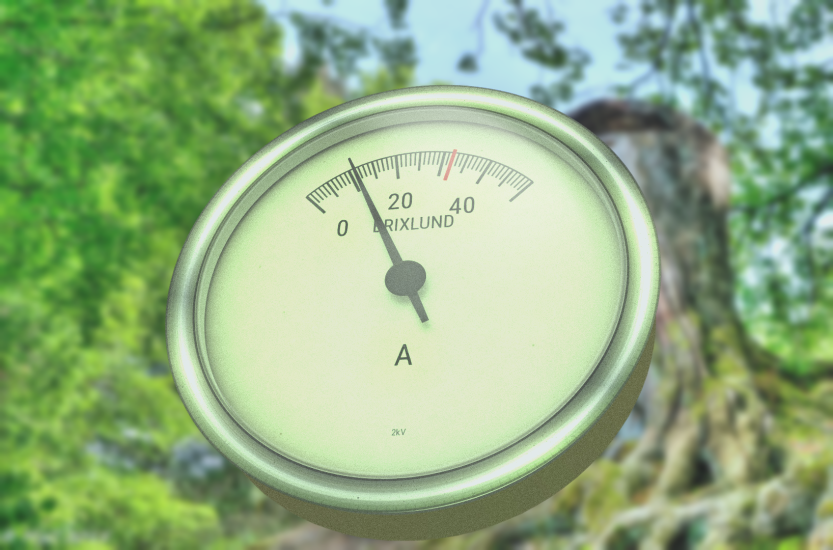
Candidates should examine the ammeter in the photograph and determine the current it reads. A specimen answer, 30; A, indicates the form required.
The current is 11; A
